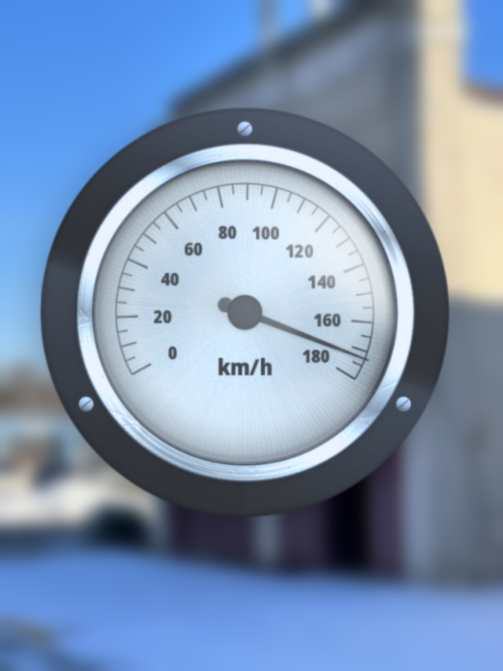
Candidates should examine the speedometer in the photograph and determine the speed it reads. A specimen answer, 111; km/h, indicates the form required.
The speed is 172.5; km/h
